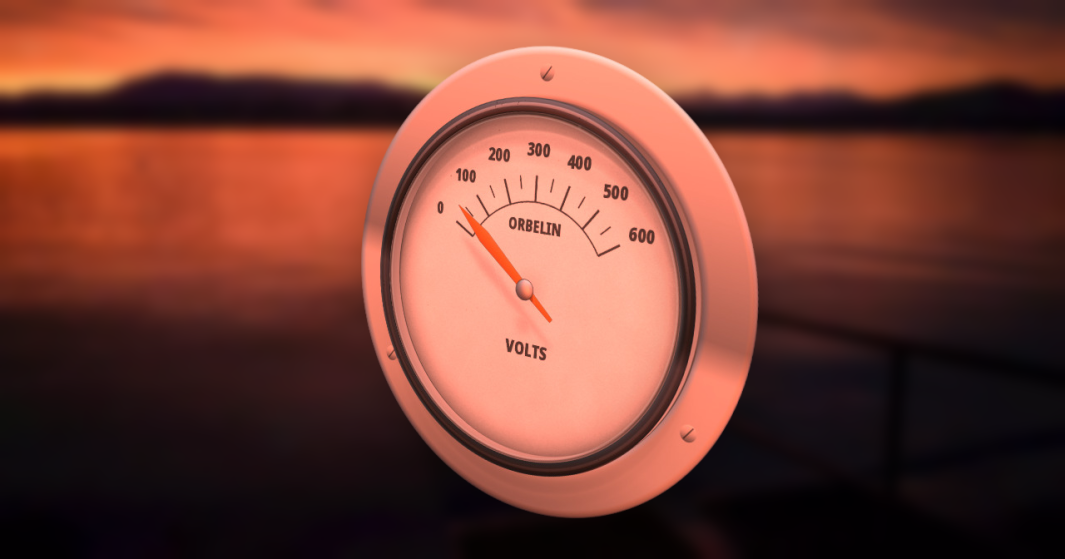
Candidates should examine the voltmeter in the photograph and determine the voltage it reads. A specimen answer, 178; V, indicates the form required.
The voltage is 50; V
